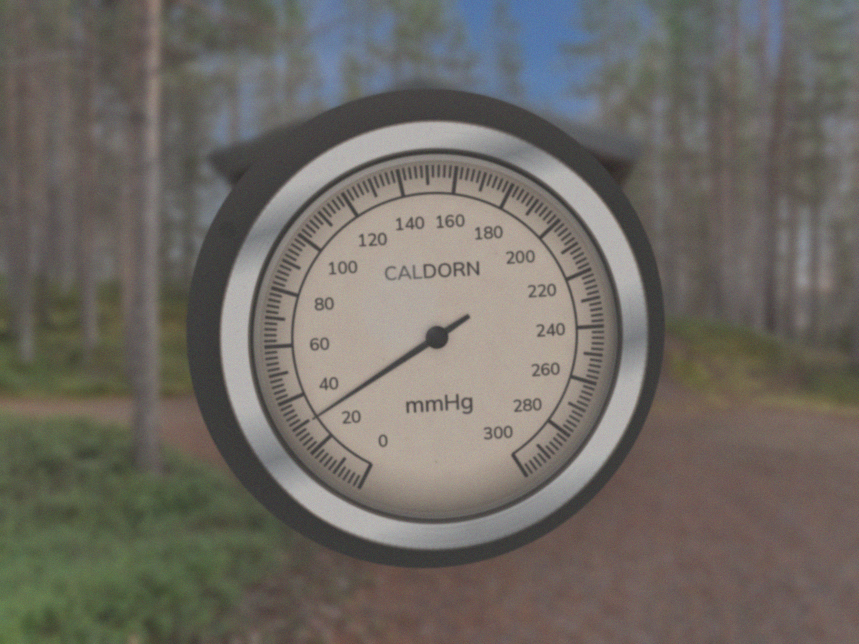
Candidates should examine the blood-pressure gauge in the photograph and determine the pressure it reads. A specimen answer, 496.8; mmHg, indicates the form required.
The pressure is 30; mmHg
